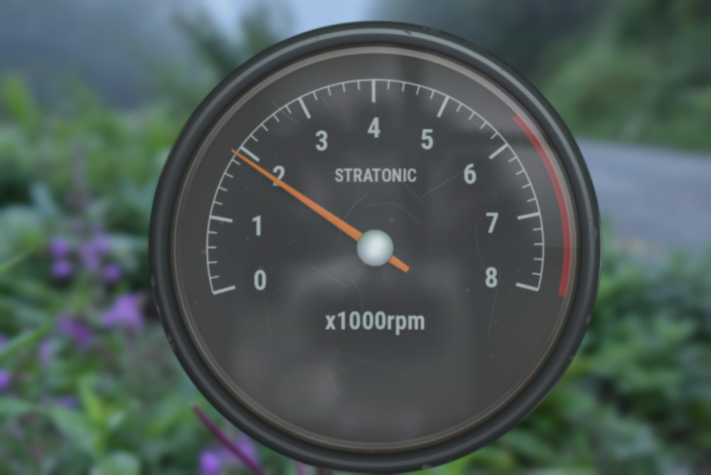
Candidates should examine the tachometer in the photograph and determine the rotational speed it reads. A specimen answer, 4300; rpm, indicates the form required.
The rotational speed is 1900; rpm
